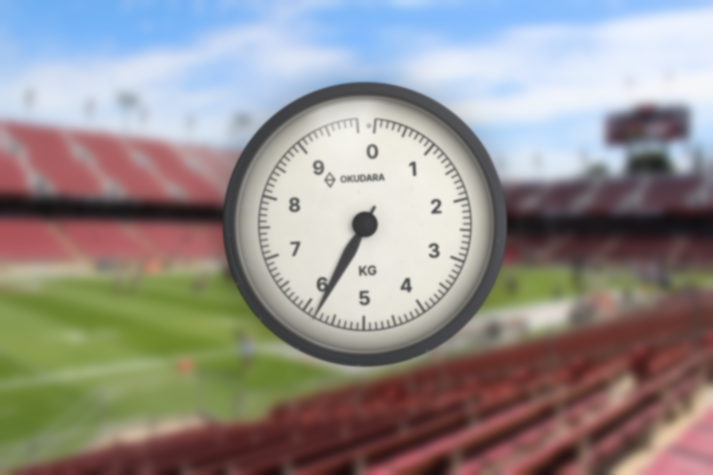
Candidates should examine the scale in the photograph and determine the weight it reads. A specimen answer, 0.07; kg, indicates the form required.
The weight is 5.8; kg
